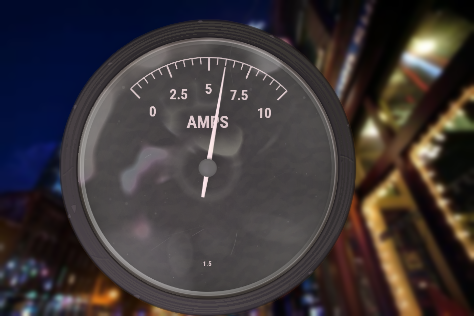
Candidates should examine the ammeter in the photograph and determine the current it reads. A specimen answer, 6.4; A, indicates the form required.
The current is 6; A
